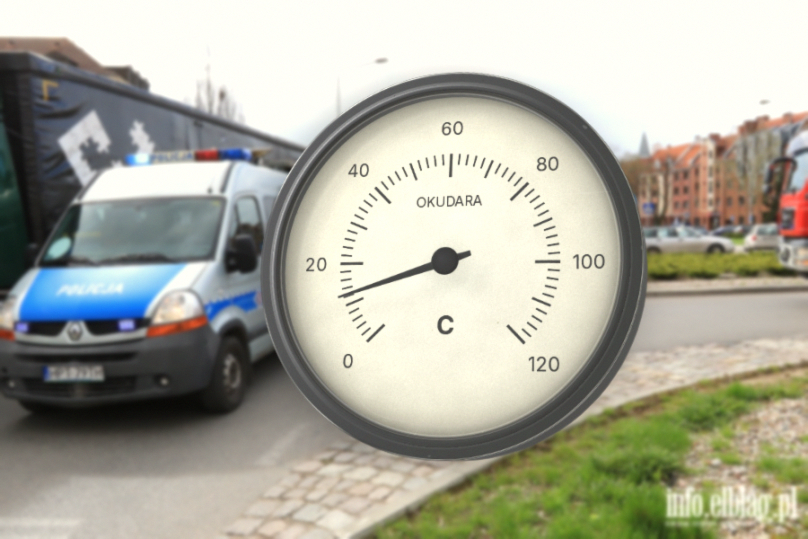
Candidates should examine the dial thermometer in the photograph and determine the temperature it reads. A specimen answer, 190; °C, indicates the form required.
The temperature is 12; °C
